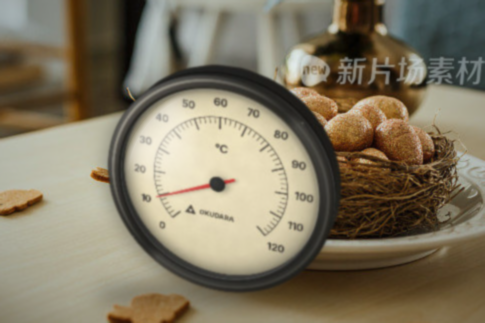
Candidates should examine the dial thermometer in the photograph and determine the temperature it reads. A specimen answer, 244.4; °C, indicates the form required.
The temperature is 10; °C
